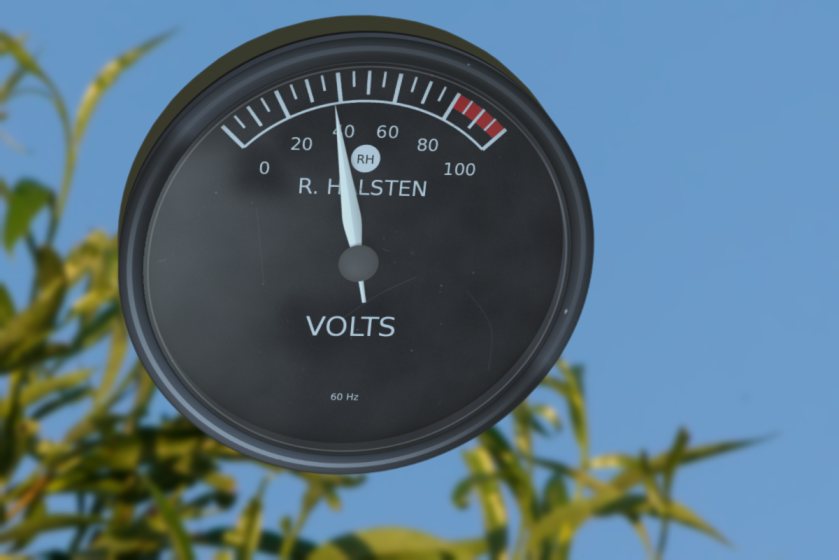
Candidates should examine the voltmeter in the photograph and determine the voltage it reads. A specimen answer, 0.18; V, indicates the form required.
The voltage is 37.5; V
